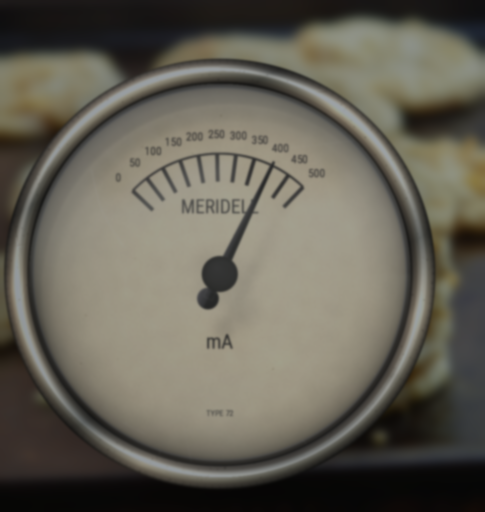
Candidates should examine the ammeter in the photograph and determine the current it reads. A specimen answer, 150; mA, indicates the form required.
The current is 400; mA
